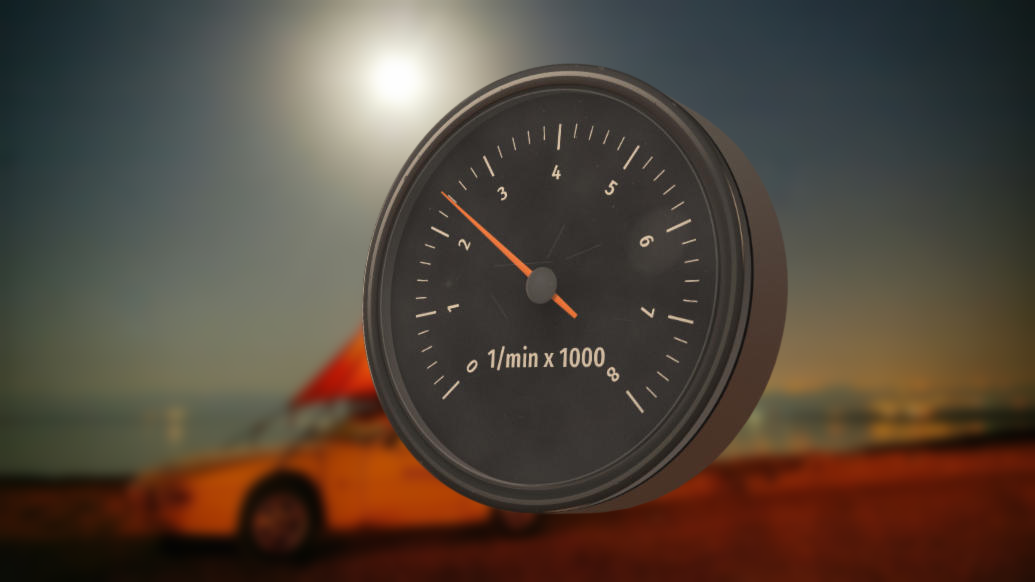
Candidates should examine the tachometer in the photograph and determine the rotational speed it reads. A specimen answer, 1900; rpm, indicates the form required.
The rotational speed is 2400; rpm
